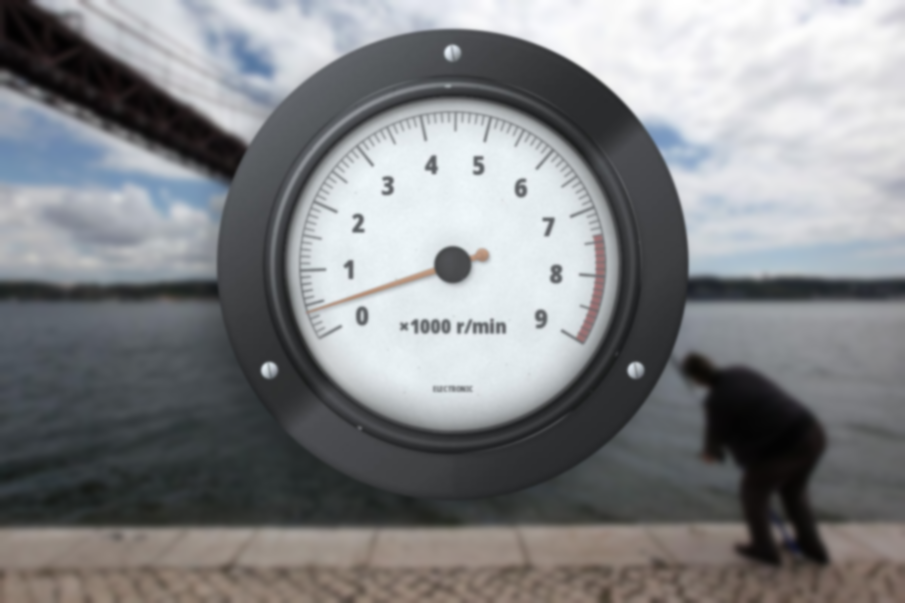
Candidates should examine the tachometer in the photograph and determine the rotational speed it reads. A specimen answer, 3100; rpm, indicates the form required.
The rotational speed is 400; rpm
